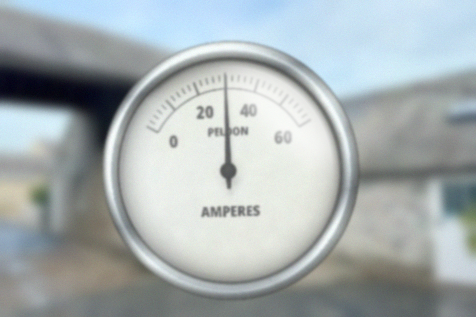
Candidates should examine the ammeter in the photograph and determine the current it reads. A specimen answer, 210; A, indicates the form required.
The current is 30; A
